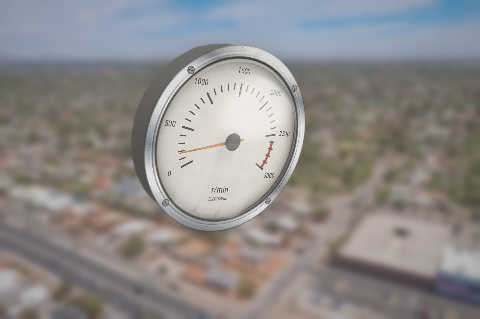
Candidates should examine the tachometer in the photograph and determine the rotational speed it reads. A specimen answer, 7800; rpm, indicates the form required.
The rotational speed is 200; rpm
